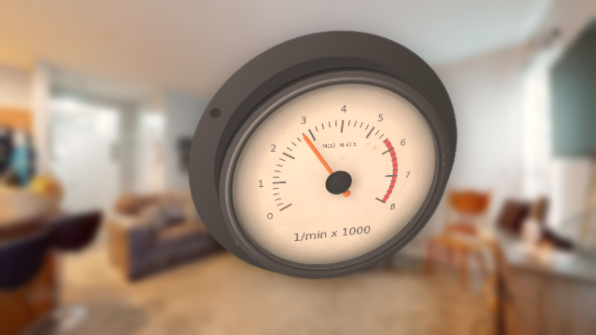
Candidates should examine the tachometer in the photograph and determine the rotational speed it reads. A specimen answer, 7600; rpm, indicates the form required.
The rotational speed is 2800; rpm
